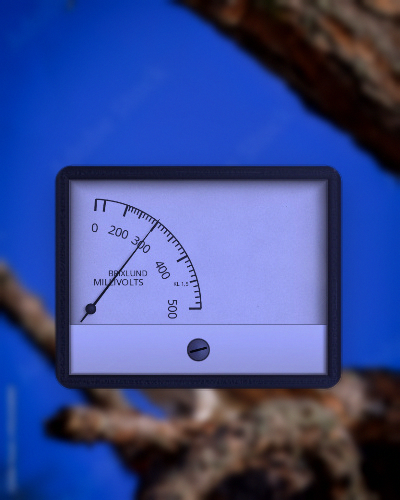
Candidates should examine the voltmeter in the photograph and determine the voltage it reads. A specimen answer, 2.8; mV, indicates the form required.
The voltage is 300; mV
